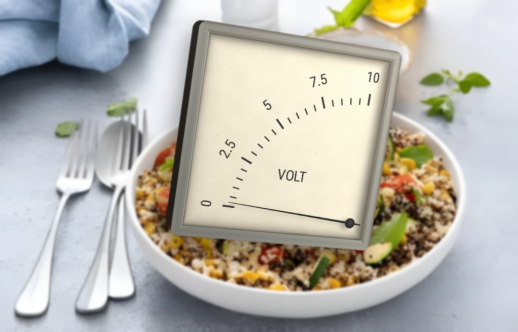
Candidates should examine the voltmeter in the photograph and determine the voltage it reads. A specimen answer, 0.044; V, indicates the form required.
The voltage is 0.25; V
